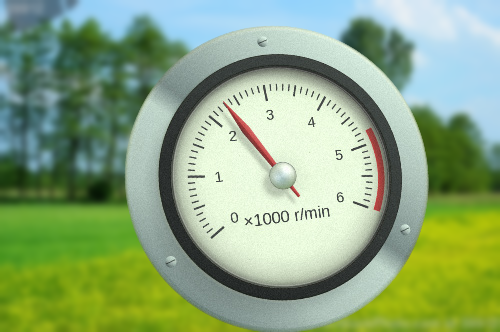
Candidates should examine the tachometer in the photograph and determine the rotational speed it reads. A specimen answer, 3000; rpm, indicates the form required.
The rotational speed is 2300; rpm
